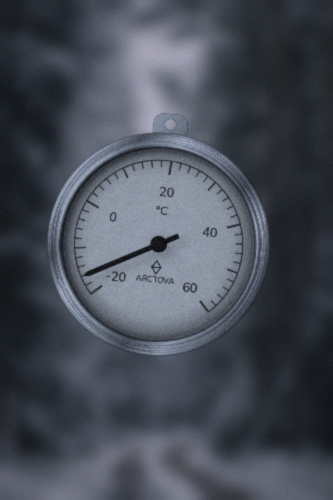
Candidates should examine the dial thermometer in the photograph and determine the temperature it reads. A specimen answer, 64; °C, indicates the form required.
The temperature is -16; °C
